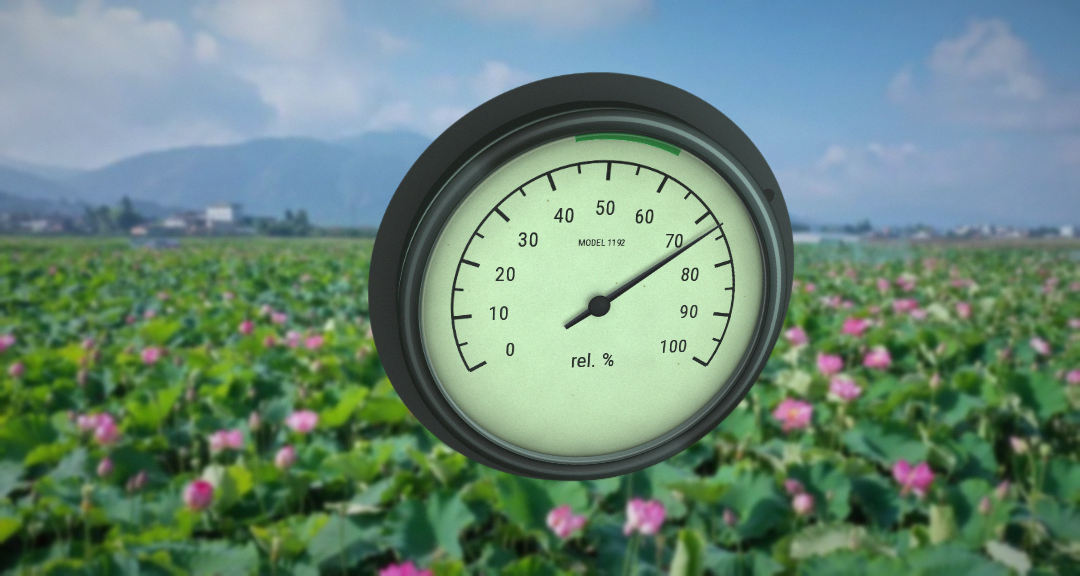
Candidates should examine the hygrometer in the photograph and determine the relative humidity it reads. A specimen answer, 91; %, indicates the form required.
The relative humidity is 72.5; %
